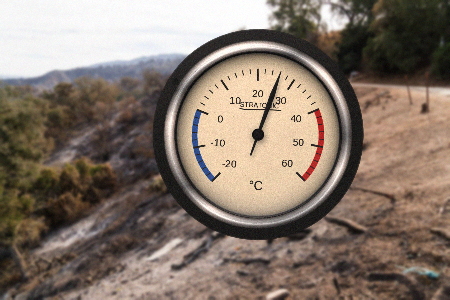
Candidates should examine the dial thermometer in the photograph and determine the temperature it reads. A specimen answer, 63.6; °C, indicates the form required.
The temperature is 26; °C
